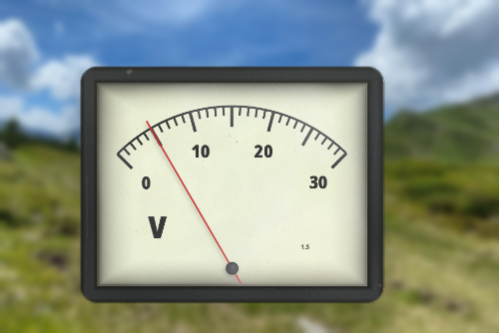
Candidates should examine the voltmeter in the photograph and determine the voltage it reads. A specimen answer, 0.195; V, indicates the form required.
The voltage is 5; V
